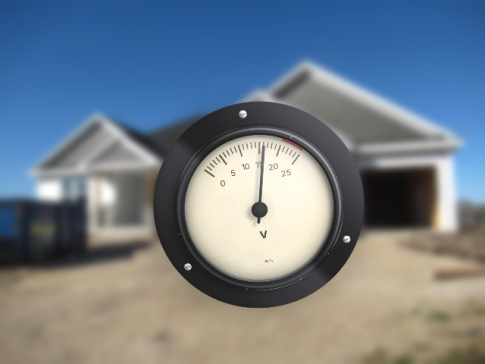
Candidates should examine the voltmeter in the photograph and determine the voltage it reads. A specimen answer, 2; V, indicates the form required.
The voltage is 16; V
